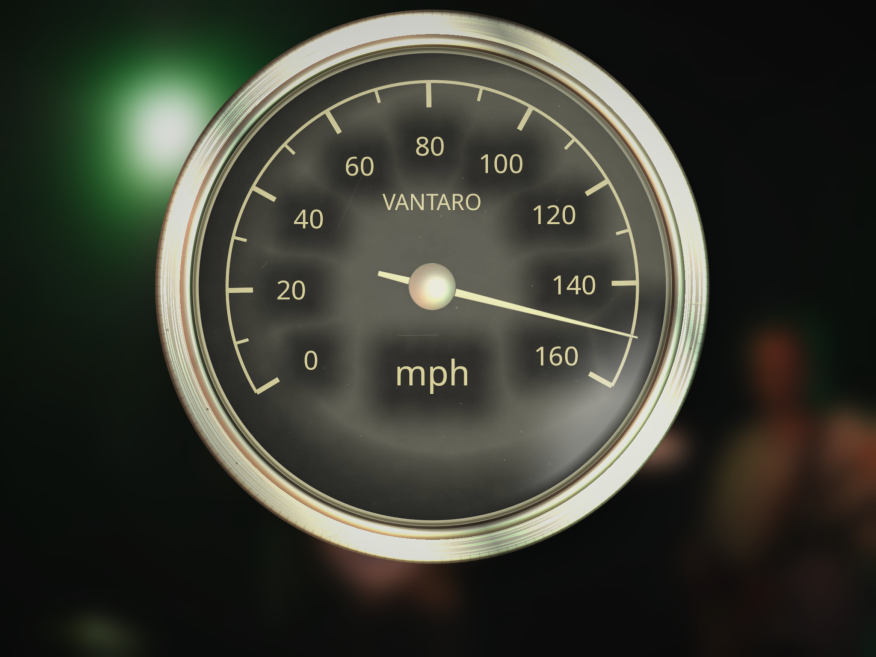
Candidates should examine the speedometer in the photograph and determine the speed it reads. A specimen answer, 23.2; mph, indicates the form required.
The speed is 150; mph
